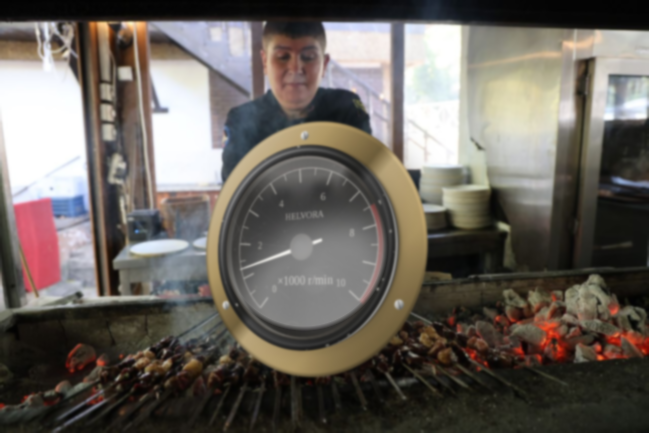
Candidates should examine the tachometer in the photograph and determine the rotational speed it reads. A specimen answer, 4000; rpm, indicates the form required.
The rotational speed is 1250; rpm
